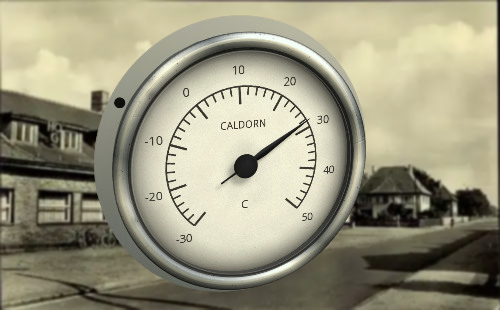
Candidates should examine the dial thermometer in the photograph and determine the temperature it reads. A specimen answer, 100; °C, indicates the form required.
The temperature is 28; °C
